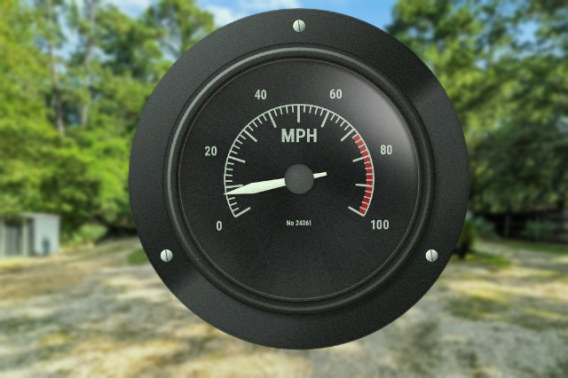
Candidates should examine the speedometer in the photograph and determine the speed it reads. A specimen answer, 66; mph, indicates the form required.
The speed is 8; mph
